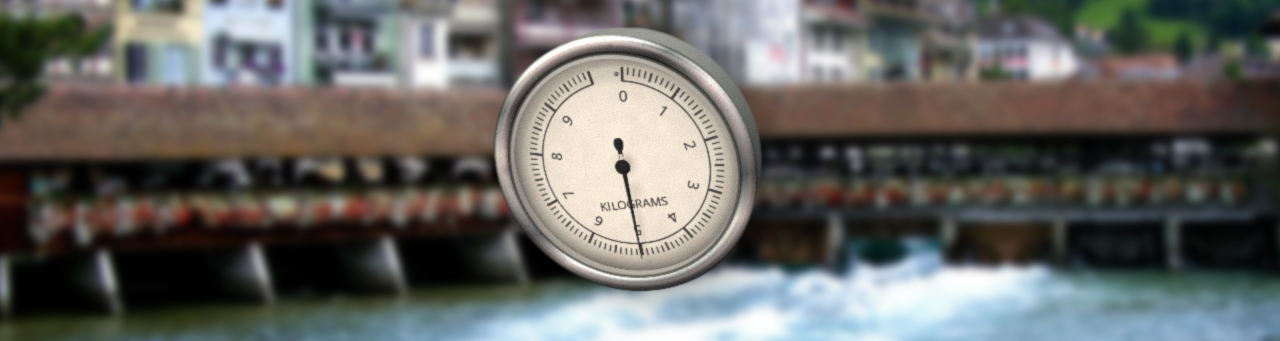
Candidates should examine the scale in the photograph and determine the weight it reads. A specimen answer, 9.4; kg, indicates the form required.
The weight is 5; kg
